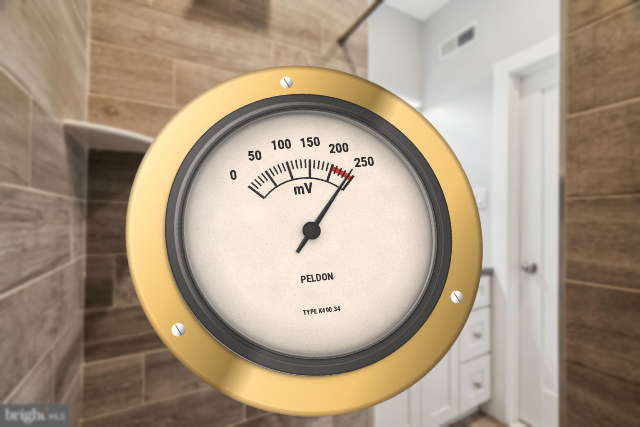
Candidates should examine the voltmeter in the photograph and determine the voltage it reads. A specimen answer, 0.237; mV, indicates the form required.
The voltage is 240; mV
